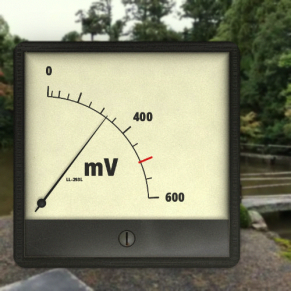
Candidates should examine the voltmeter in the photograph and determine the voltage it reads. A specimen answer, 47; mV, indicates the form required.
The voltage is 325; mV
